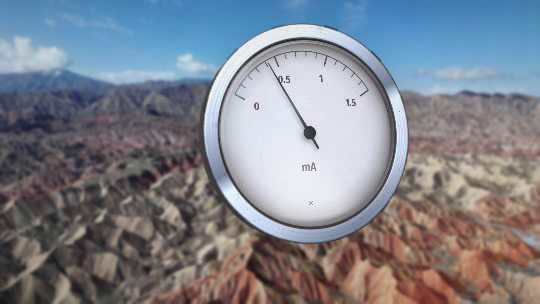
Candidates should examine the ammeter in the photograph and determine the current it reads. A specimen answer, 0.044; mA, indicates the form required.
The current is 0.4; mA
